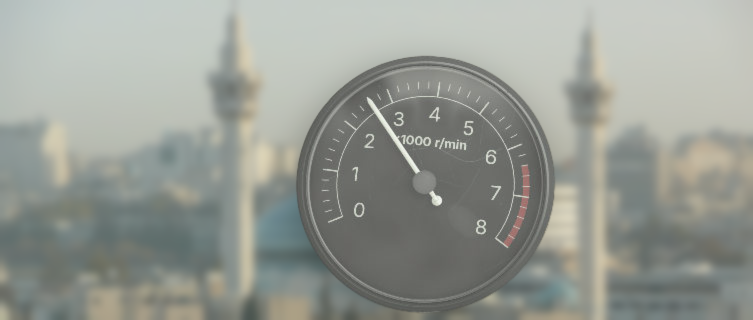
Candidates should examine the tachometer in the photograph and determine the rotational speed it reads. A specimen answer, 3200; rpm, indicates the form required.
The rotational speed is 2600; rpm
